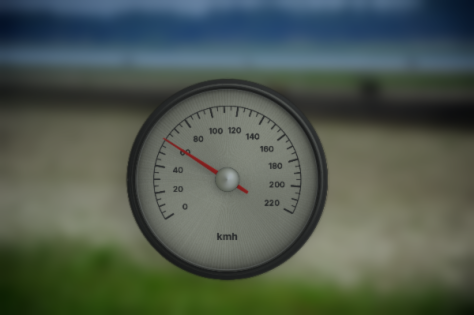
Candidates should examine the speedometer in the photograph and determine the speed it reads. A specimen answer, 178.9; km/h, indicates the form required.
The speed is 60; km/h
